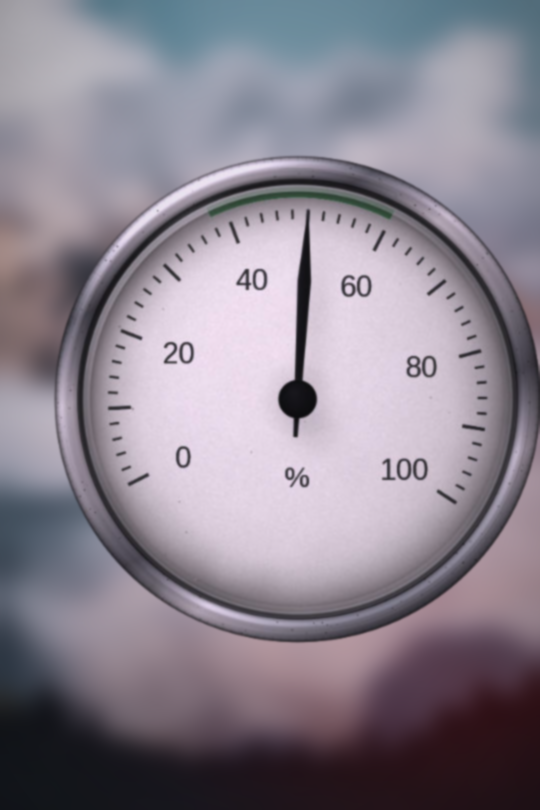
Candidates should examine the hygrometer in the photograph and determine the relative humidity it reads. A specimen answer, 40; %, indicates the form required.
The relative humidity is 50; %
